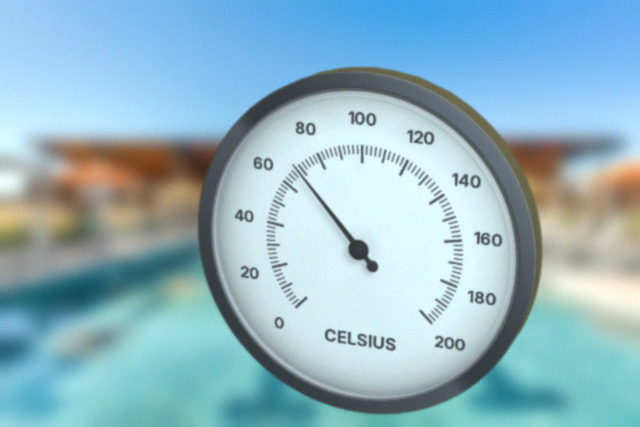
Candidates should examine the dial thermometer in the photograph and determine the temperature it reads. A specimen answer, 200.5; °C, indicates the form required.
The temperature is 70; °C
